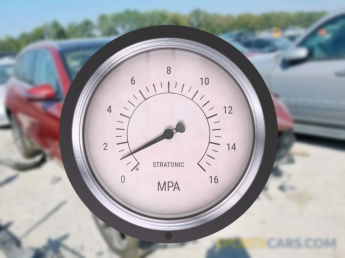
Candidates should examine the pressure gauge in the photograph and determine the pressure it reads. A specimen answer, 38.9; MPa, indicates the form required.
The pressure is 1; MPa
